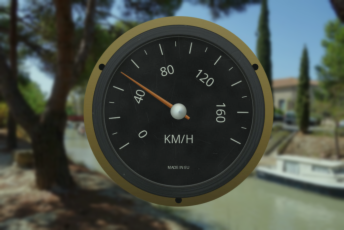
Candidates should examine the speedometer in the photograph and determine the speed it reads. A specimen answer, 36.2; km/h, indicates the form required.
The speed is 50; km/h
